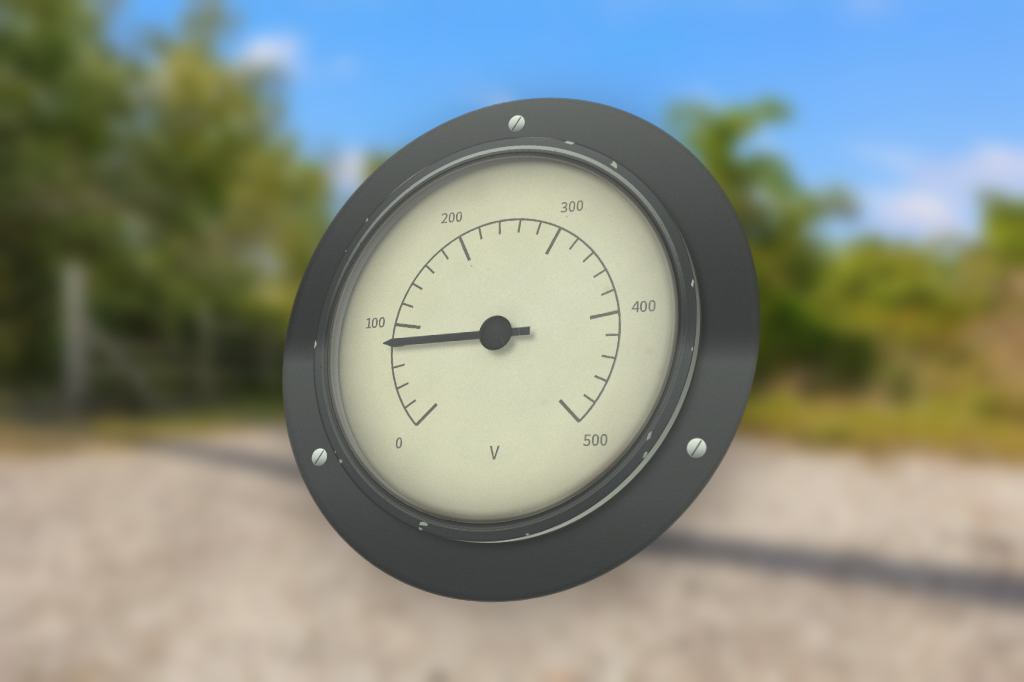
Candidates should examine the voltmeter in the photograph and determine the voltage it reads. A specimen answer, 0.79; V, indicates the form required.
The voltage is 80; V
